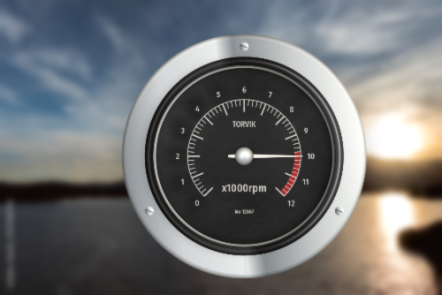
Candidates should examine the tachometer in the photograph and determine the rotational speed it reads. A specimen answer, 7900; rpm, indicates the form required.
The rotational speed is 10000; rpm
